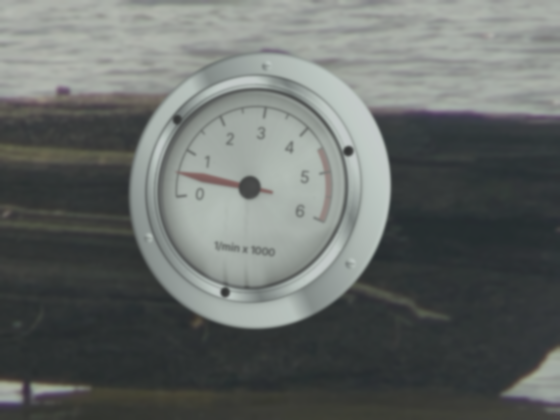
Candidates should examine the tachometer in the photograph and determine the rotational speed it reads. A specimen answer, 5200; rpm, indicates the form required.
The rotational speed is 500; rpm
